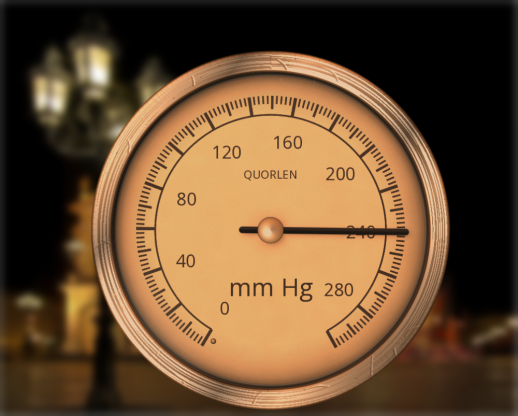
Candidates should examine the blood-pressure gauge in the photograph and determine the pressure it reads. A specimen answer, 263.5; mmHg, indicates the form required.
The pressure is 240; mmHg
